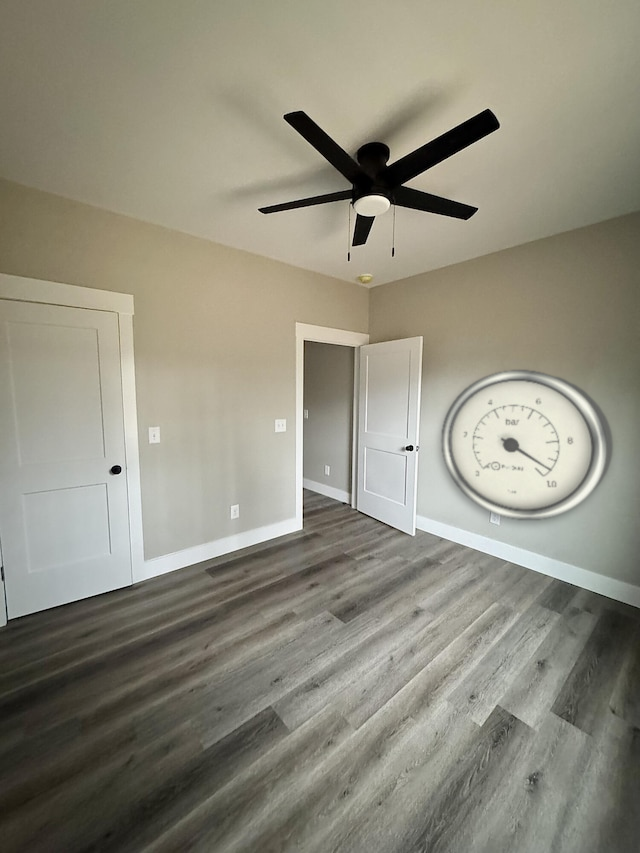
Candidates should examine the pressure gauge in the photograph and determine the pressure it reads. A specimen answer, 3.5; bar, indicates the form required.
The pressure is 9.5; bar
